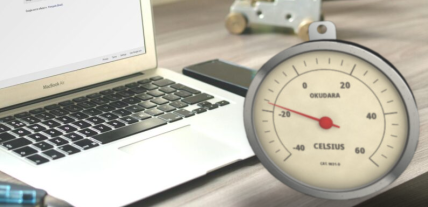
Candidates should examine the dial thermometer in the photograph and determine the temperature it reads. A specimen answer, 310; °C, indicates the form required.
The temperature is -16; °C
